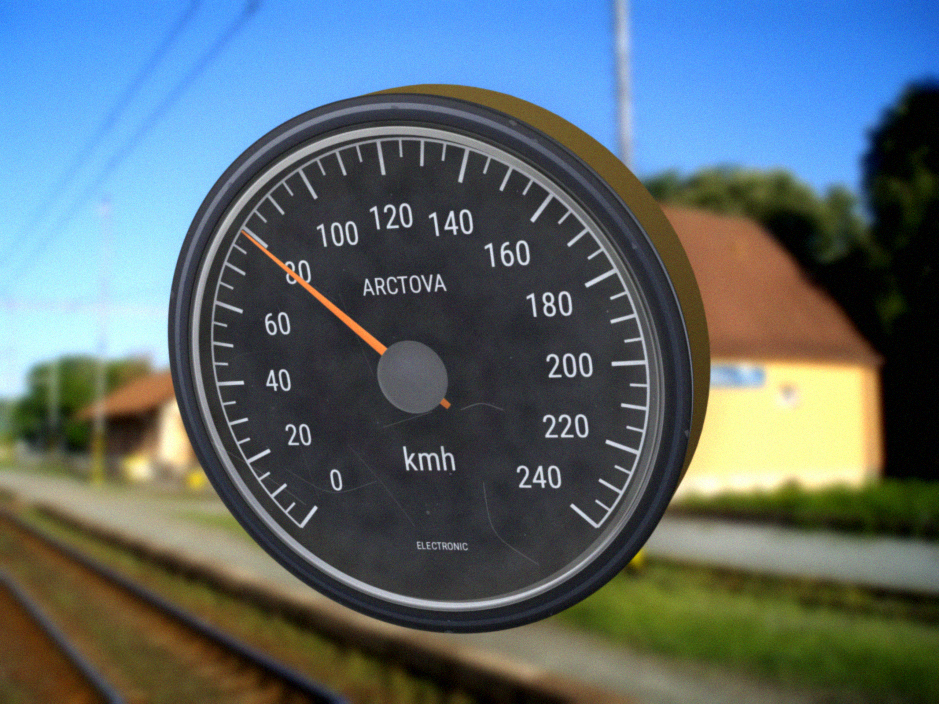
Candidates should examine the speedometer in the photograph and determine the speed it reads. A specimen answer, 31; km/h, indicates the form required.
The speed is 80; km/h
